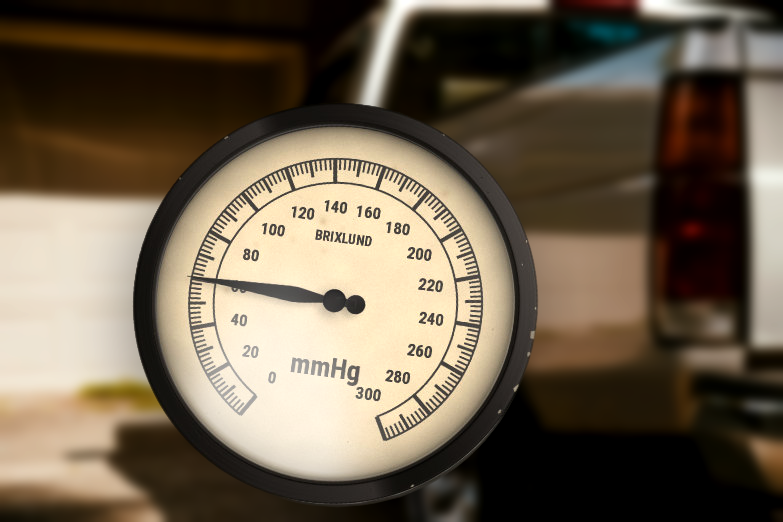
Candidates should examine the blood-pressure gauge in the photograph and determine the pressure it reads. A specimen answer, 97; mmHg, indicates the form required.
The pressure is 60; mmHg
